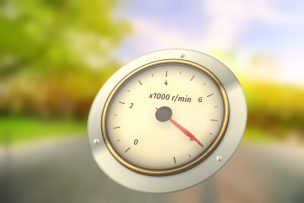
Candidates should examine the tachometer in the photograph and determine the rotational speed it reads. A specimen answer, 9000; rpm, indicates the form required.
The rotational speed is 8000; rpm
